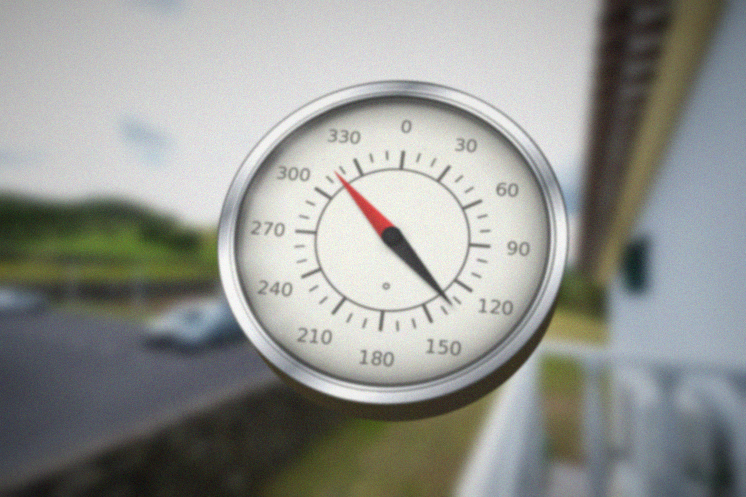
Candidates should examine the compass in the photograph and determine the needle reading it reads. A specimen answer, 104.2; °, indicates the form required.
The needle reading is 315; °
